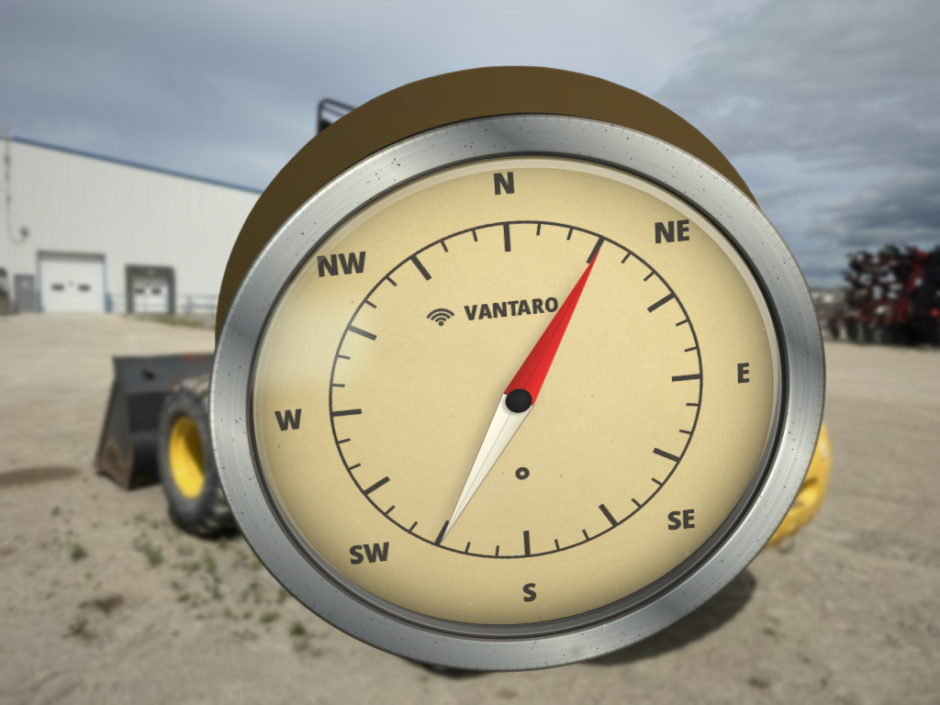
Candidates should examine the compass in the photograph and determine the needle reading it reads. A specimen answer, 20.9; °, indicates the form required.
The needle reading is 30; °
